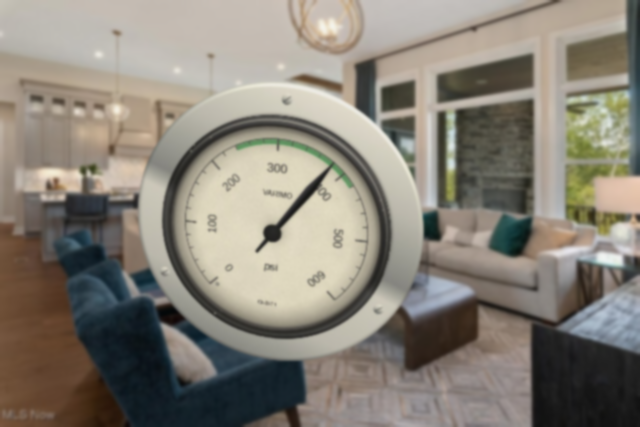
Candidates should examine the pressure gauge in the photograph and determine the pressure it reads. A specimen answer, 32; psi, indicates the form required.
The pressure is 380; psi
